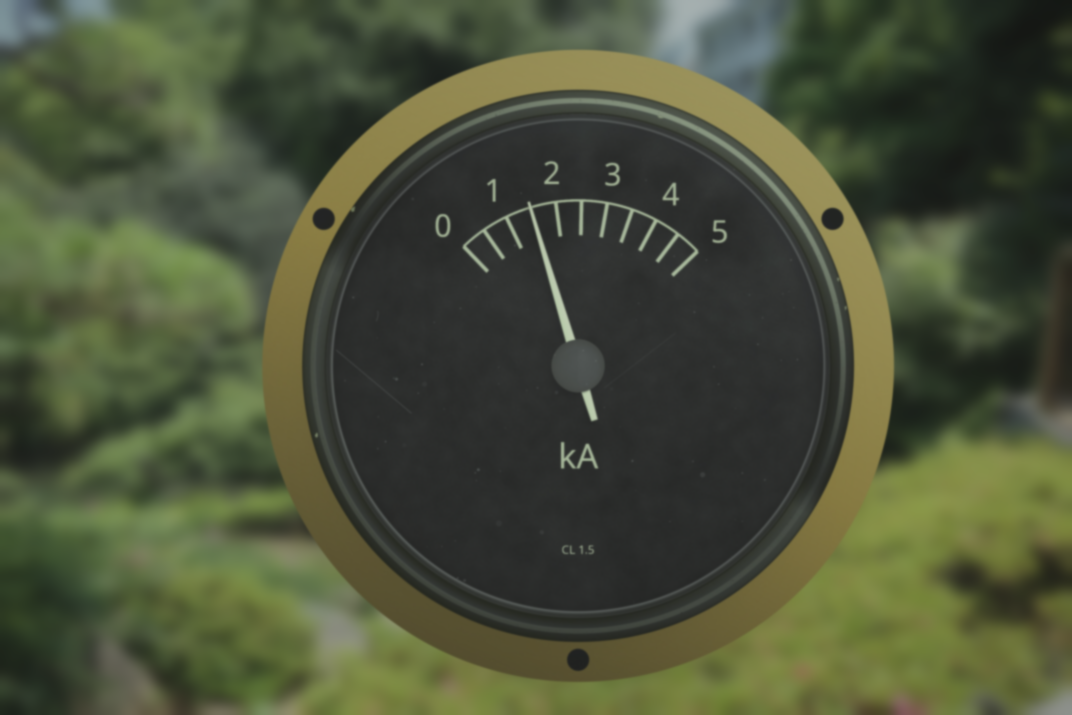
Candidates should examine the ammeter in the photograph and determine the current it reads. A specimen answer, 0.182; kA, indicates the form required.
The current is 1.5; kA
